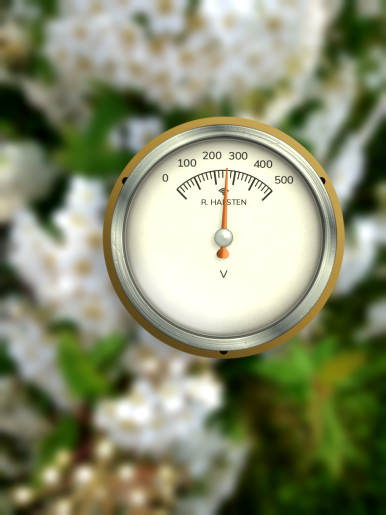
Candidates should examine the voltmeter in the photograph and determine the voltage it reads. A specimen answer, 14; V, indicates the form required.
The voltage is 260; V
